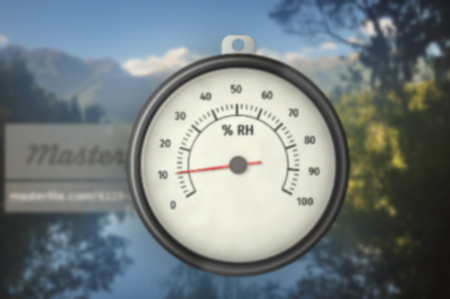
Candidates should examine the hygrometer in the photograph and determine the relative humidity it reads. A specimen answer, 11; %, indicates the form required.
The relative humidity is 10; %
